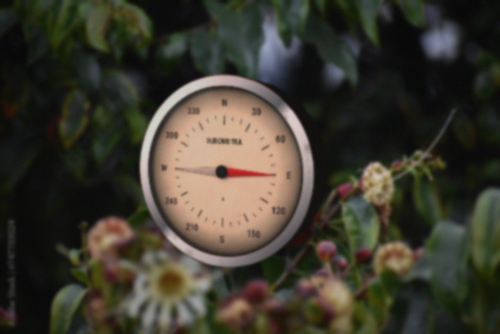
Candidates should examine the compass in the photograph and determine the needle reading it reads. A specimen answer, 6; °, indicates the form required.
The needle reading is 90; °
